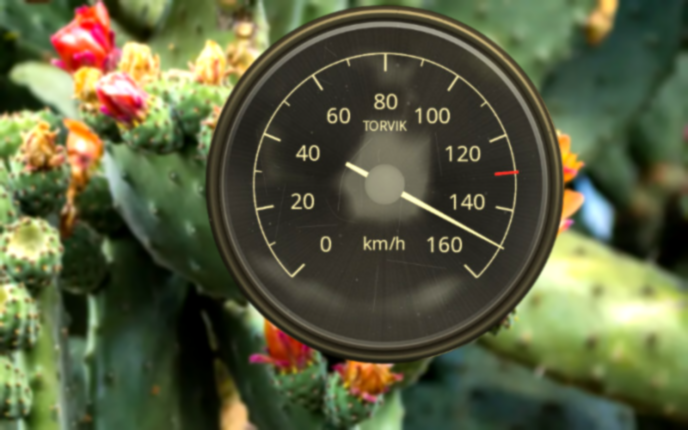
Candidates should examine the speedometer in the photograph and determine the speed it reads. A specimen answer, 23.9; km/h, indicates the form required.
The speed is 150; km/h
